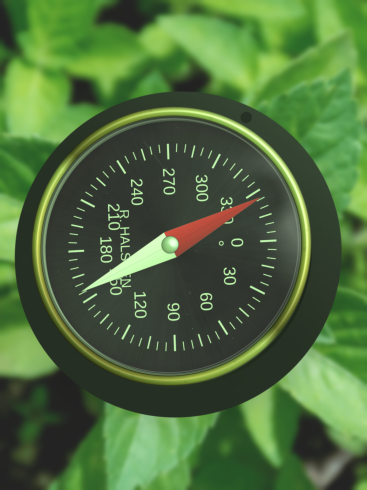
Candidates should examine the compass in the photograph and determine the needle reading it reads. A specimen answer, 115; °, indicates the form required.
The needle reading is 335; °
